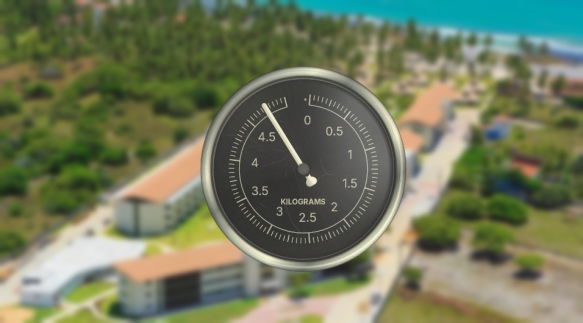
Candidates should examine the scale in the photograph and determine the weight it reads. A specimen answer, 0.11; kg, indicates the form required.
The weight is 4.75; kg
